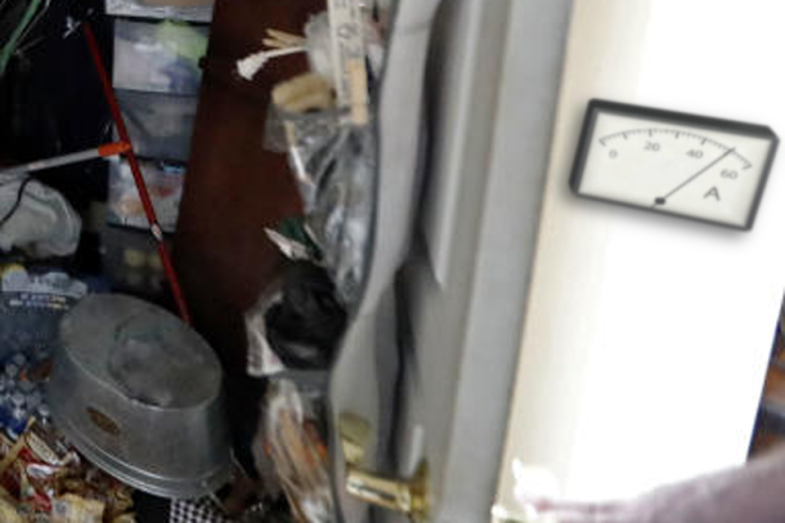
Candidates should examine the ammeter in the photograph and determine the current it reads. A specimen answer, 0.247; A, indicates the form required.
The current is 50; A
